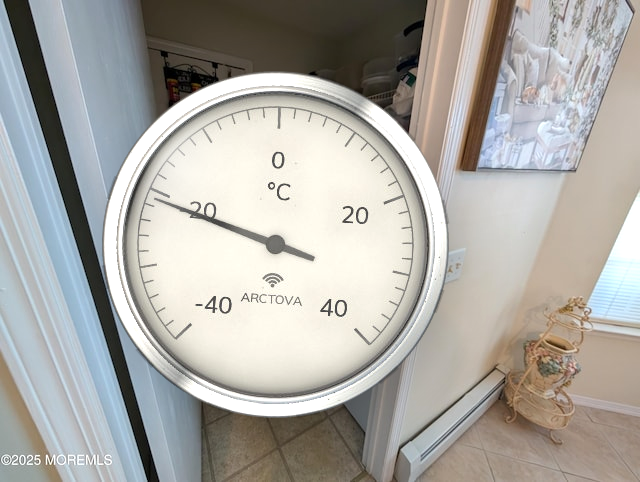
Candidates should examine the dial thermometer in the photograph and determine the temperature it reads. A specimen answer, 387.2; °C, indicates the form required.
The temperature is -21; °C
